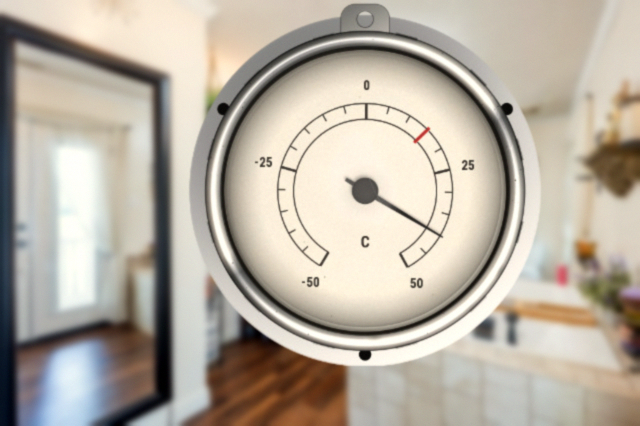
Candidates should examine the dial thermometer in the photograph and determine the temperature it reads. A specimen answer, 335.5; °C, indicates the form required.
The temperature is 40; °C
